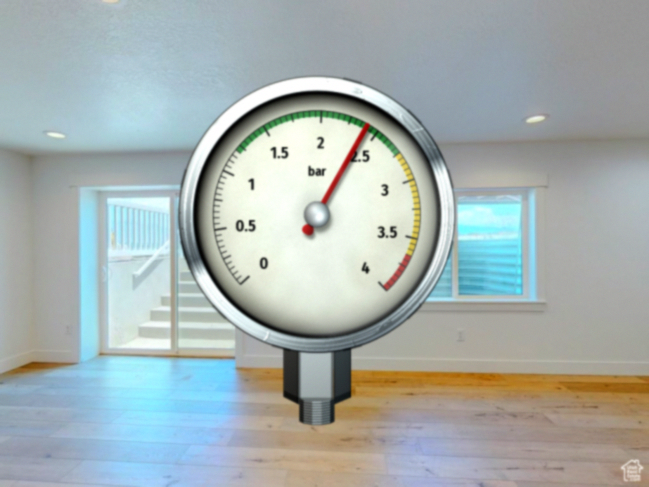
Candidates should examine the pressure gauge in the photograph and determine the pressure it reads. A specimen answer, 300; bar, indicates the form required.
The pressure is 2.4; bar
